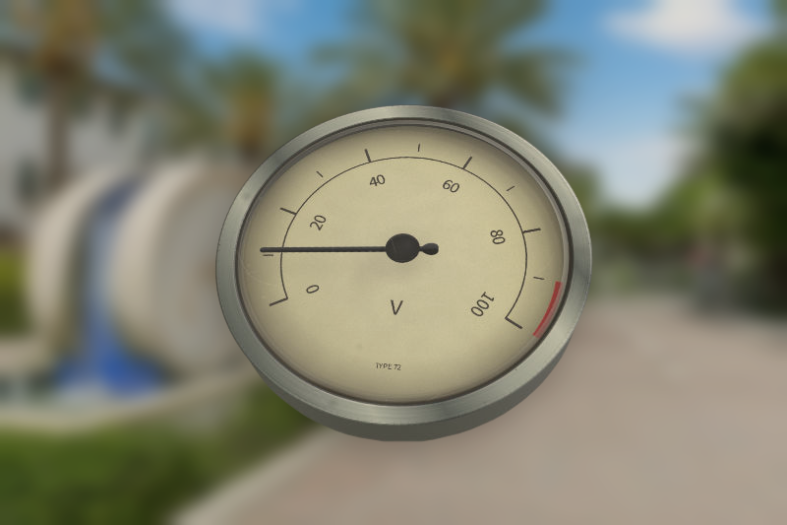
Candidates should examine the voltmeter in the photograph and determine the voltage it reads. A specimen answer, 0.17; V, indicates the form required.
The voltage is 10; V
